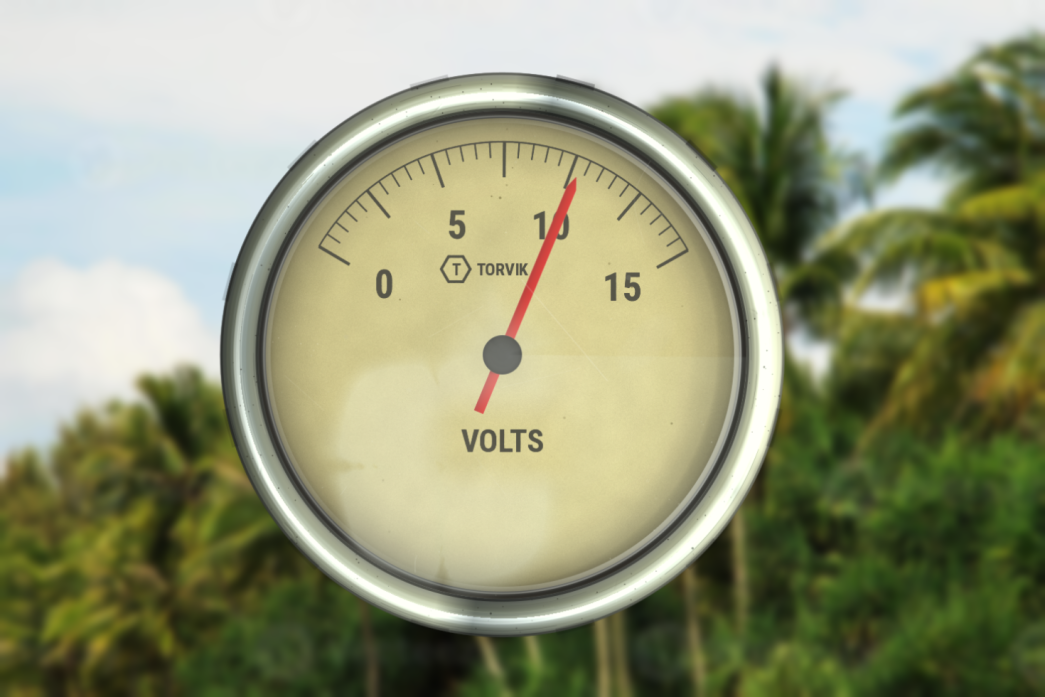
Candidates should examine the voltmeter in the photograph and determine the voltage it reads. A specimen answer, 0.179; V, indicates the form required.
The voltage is 10.25; V
